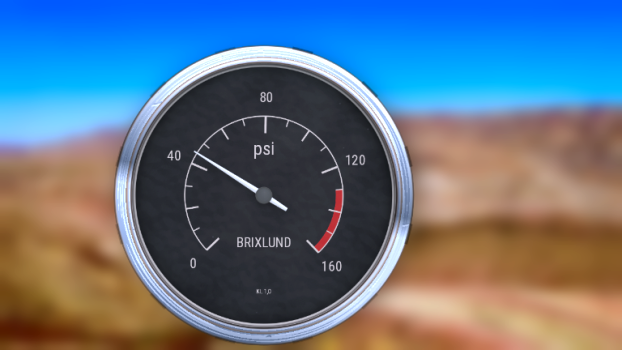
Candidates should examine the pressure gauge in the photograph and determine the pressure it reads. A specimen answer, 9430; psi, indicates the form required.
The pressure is 45; psi
